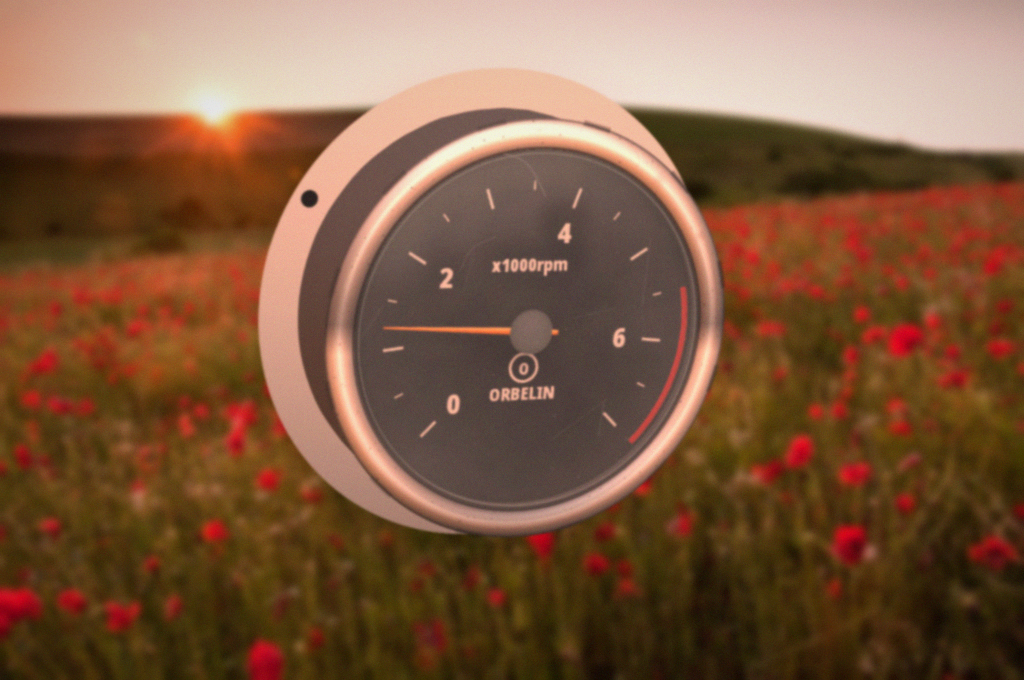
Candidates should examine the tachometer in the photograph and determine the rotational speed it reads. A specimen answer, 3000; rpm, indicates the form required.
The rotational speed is 1250; rpm
